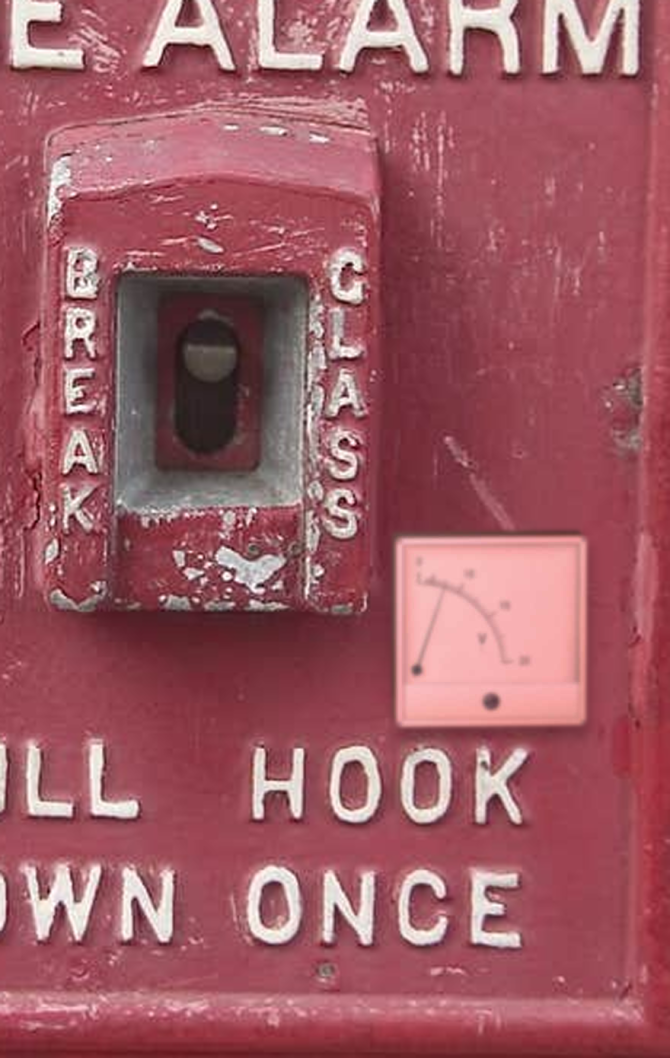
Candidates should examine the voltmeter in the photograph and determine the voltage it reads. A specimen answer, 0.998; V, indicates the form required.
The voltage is 7.5; V
